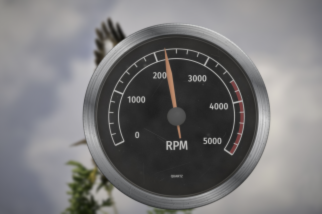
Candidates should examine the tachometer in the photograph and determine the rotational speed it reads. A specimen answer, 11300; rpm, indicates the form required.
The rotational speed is 2200; rpm
